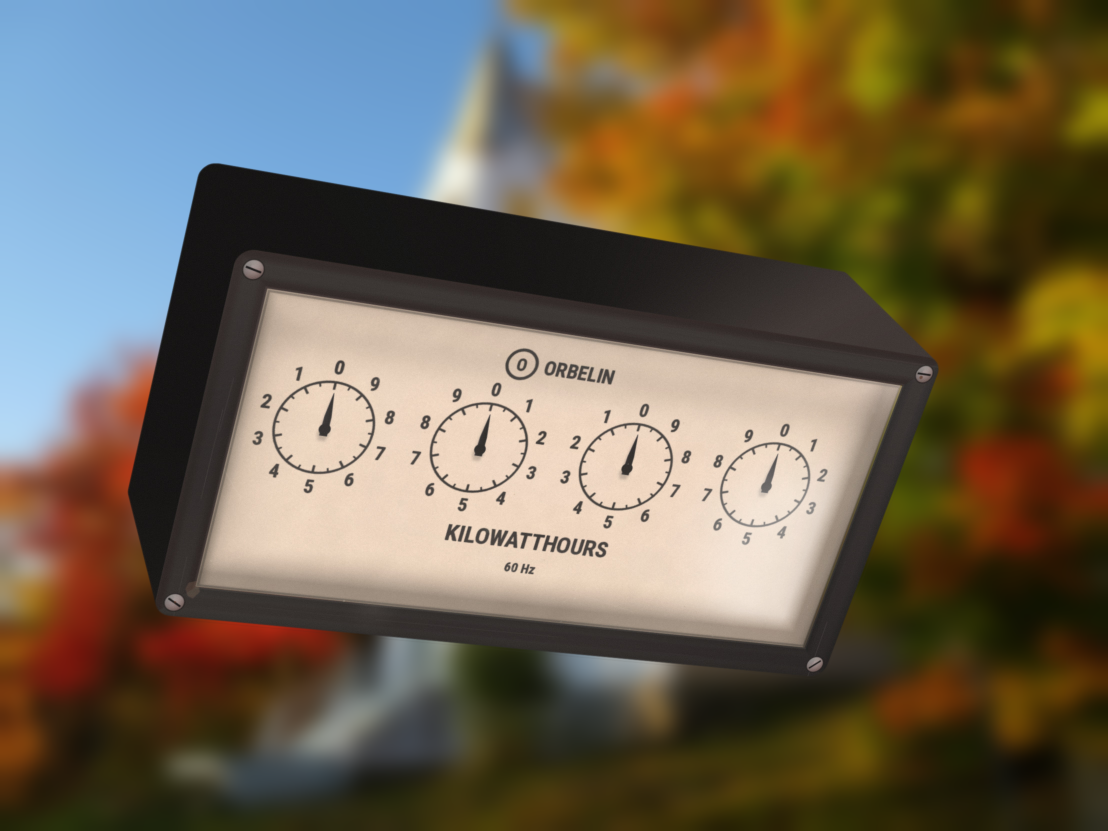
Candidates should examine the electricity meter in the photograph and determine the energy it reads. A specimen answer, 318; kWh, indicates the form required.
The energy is 0; kWh
